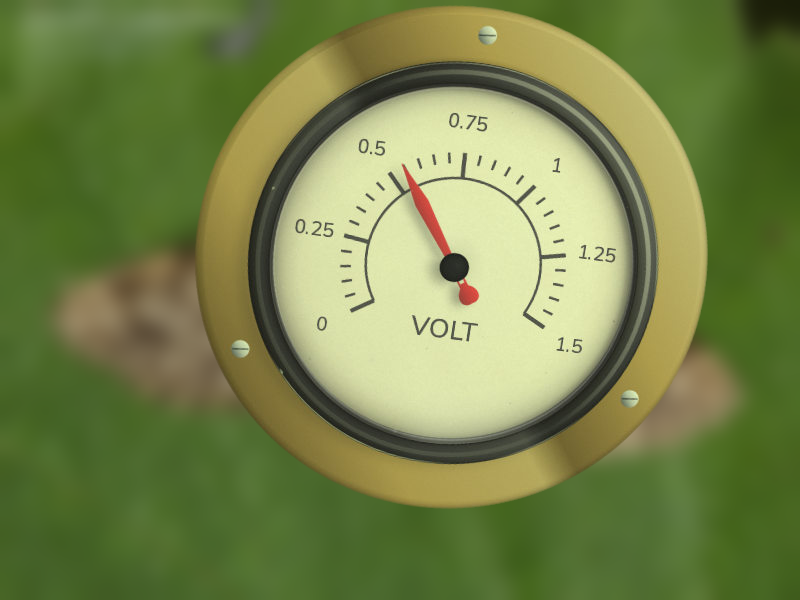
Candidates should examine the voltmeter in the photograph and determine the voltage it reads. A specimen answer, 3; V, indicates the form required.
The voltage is 0.55; V
